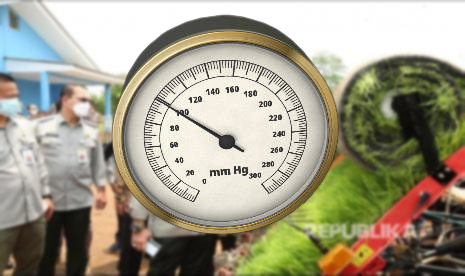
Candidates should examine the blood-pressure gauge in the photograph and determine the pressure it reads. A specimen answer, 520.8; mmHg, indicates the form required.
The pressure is 100; mmHg
